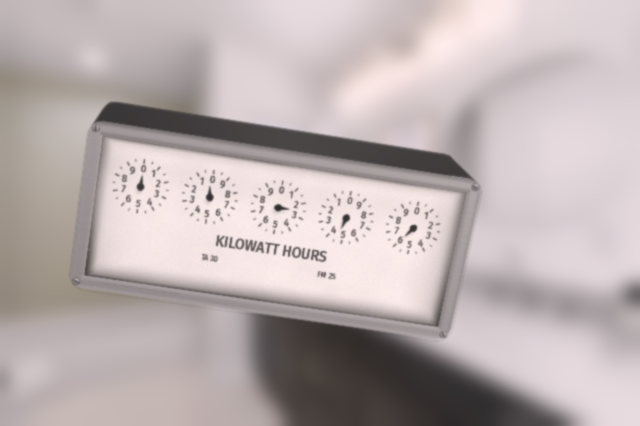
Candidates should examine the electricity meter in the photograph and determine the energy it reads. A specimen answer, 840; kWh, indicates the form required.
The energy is 246; kWh
